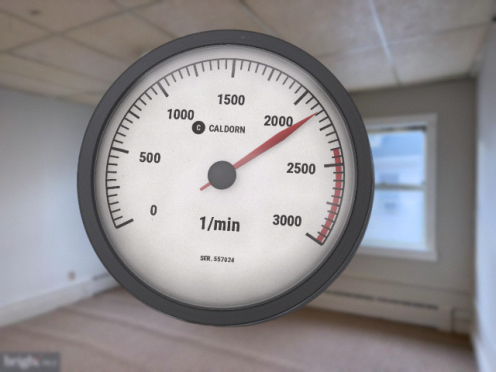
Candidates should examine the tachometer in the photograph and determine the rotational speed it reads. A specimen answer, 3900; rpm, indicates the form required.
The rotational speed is 2150; rpm
